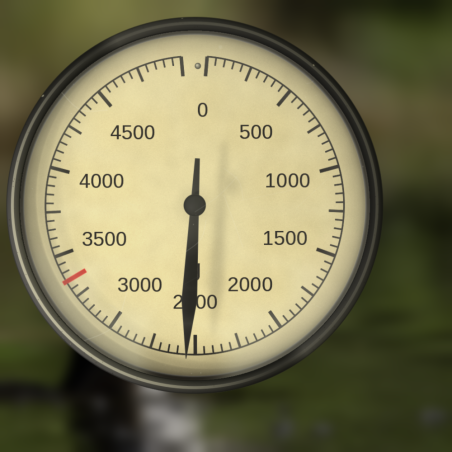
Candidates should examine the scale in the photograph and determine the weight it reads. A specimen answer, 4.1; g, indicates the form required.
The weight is 2550; g
